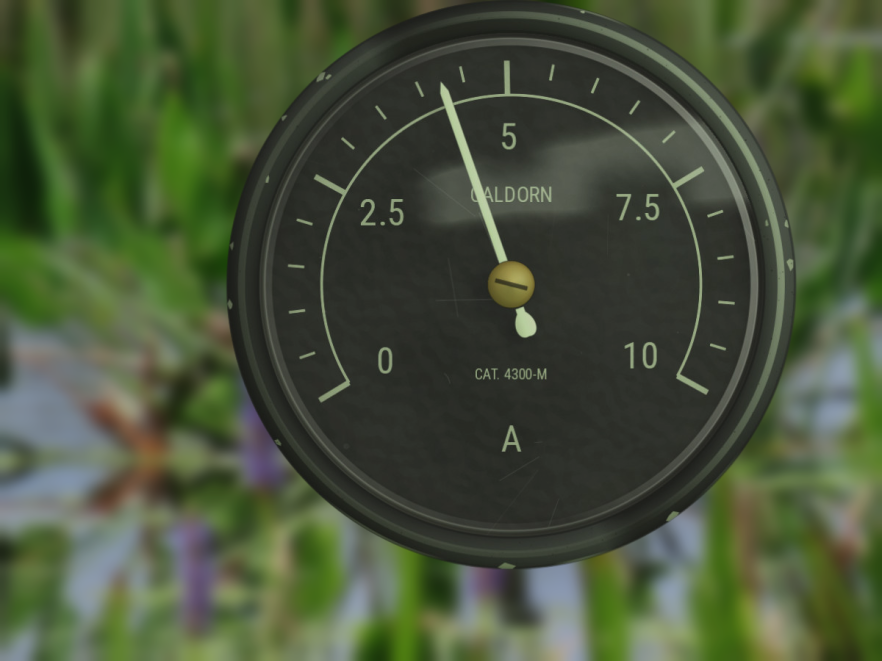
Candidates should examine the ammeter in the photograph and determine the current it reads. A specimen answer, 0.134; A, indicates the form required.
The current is 4.25; A
